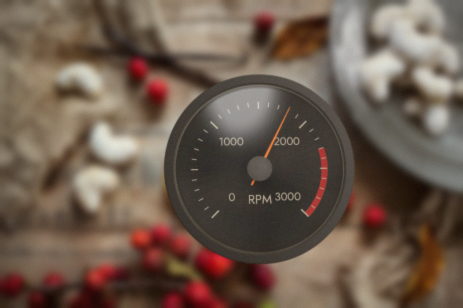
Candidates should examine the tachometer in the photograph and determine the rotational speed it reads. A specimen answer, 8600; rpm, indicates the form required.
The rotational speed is 1800; rpm
